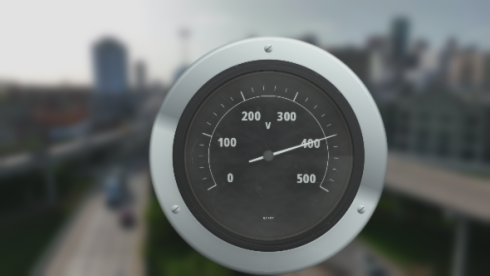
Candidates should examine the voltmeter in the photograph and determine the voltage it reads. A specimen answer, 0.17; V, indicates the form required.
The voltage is 400; V
